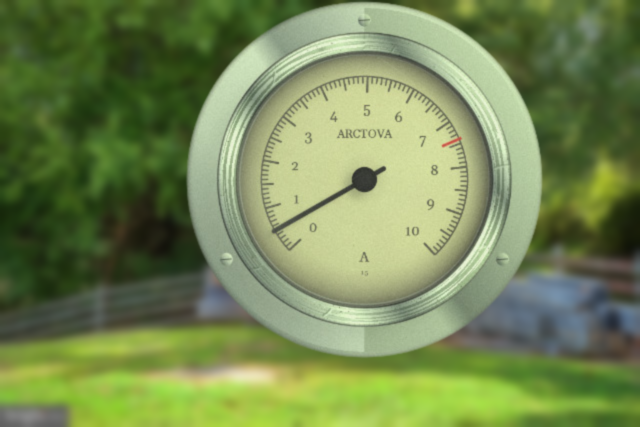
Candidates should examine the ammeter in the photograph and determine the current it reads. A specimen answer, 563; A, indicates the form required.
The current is 0.5; A
